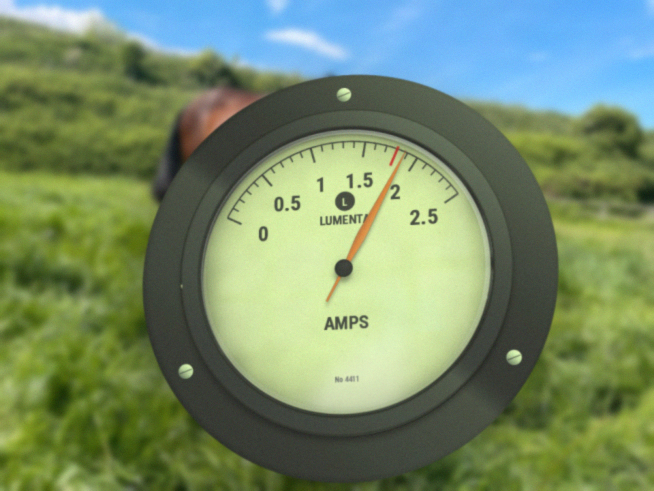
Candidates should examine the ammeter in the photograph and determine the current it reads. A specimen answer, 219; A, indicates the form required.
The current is 1.9; A
